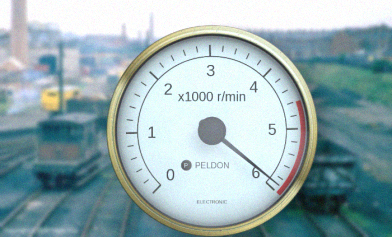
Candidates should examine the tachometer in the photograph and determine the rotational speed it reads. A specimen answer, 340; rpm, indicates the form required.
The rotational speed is 5900; rpm
